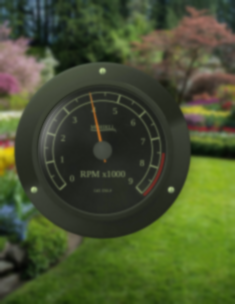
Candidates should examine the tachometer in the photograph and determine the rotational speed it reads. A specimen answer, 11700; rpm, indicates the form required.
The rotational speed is 4000; rpm
